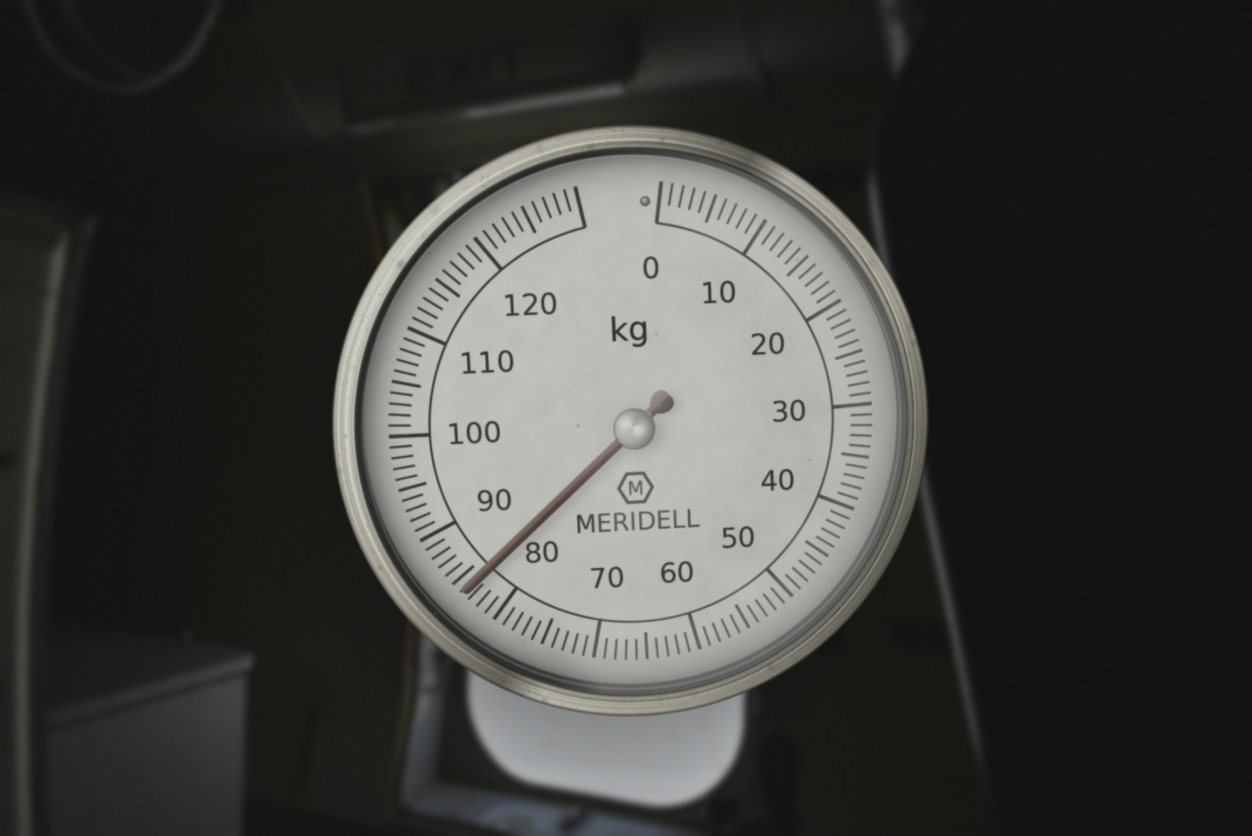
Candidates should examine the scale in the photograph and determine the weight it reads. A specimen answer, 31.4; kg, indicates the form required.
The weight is 84; kg
